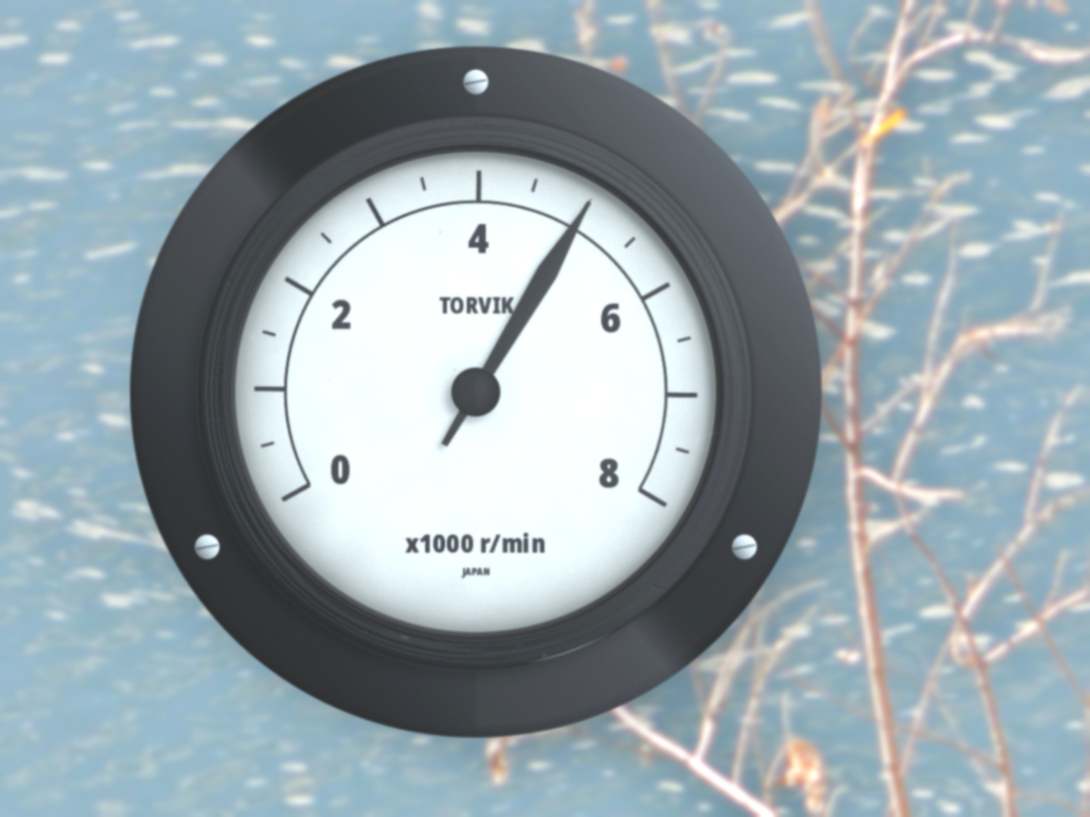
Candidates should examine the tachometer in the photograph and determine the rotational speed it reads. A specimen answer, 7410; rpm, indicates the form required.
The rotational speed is 5000; rpm
